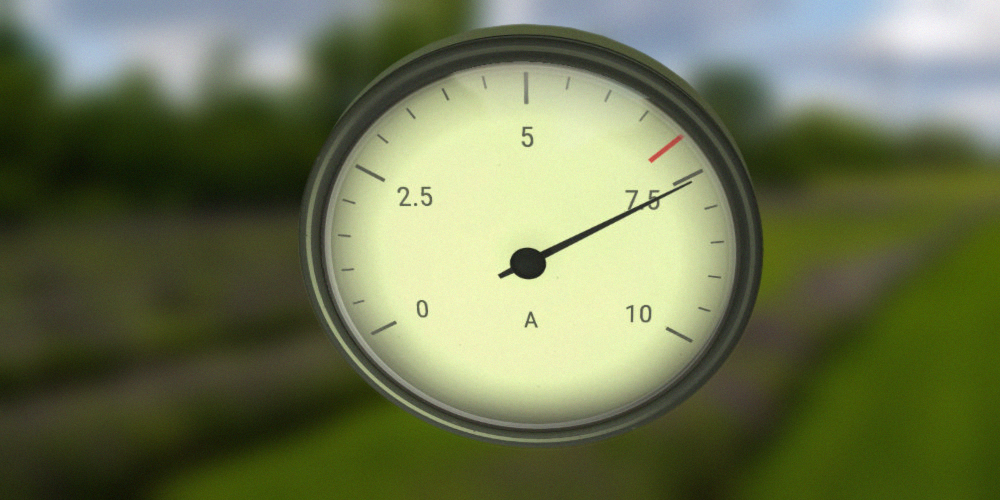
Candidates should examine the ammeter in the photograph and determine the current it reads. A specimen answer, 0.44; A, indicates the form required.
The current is 7.5; A
